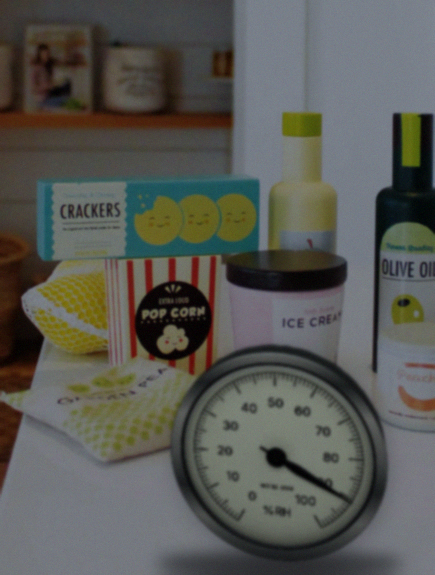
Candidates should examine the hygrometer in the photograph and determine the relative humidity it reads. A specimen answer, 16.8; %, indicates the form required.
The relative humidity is 90; %
